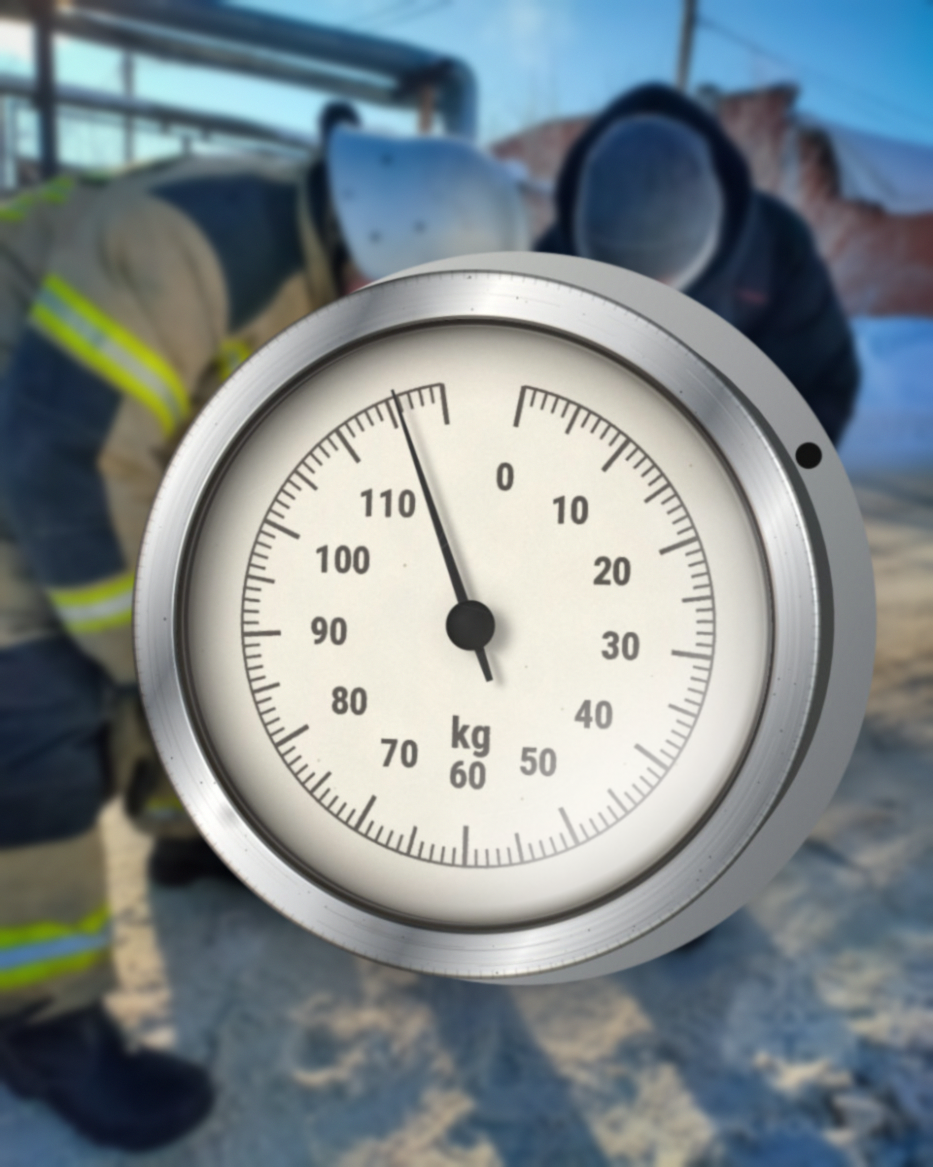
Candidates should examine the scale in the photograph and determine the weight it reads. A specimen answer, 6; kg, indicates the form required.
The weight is 116; kg
